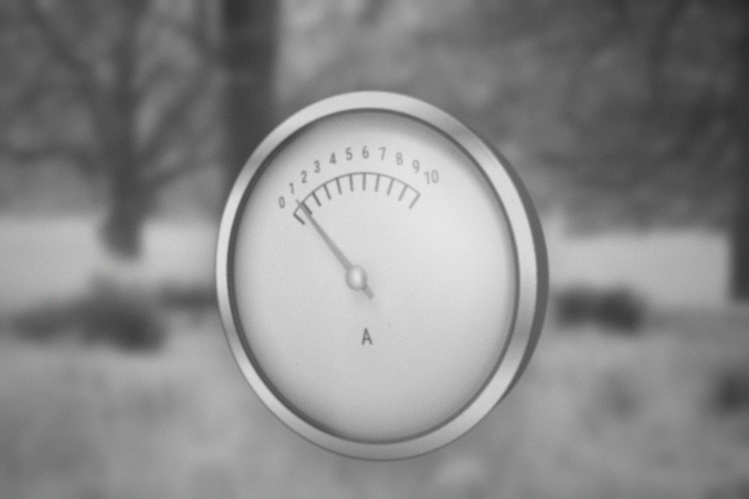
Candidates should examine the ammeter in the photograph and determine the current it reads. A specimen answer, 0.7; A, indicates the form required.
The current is 1; A
